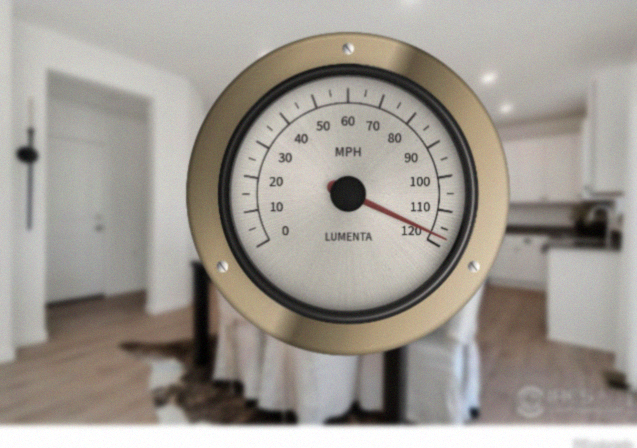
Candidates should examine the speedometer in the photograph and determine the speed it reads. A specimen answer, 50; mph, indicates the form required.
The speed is 117.5; mph
